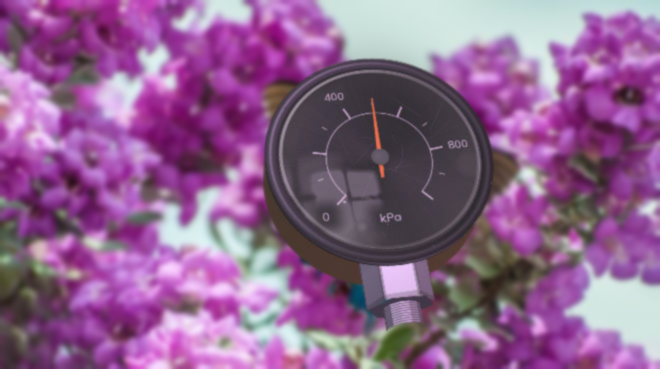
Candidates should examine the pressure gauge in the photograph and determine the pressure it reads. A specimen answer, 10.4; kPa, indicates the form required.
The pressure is 500; kPa
